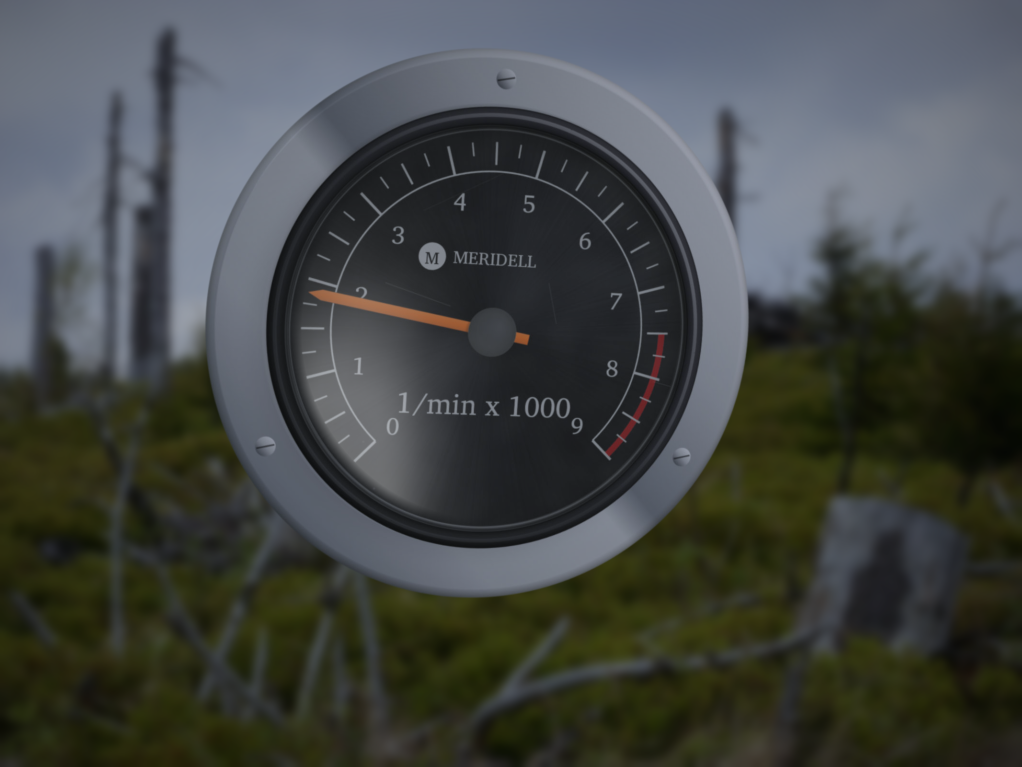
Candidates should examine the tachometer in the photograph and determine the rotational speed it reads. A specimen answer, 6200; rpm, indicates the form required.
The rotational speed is 1875; rpm
